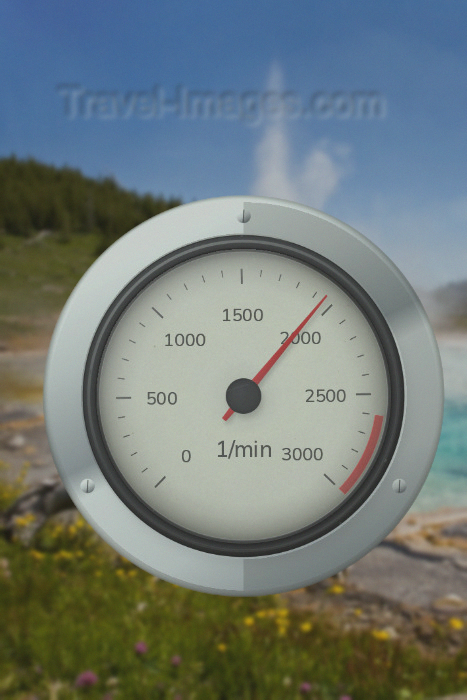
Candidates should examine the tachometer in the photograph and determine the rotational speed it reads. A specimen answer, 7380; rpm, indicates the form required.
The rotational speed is 1950; rpm
